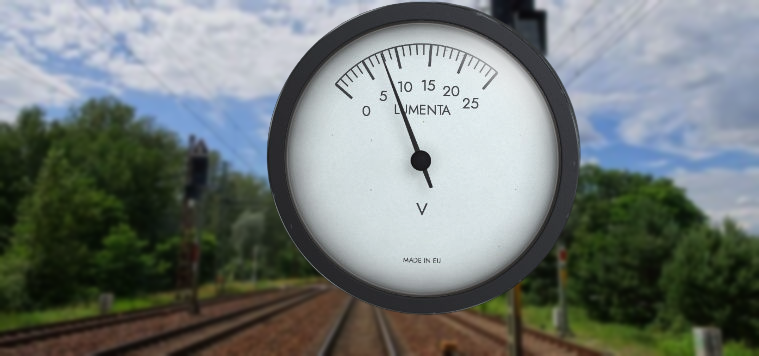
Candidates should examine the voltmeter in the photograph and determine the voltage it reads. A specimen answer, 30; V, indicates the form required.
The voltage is 8; V
